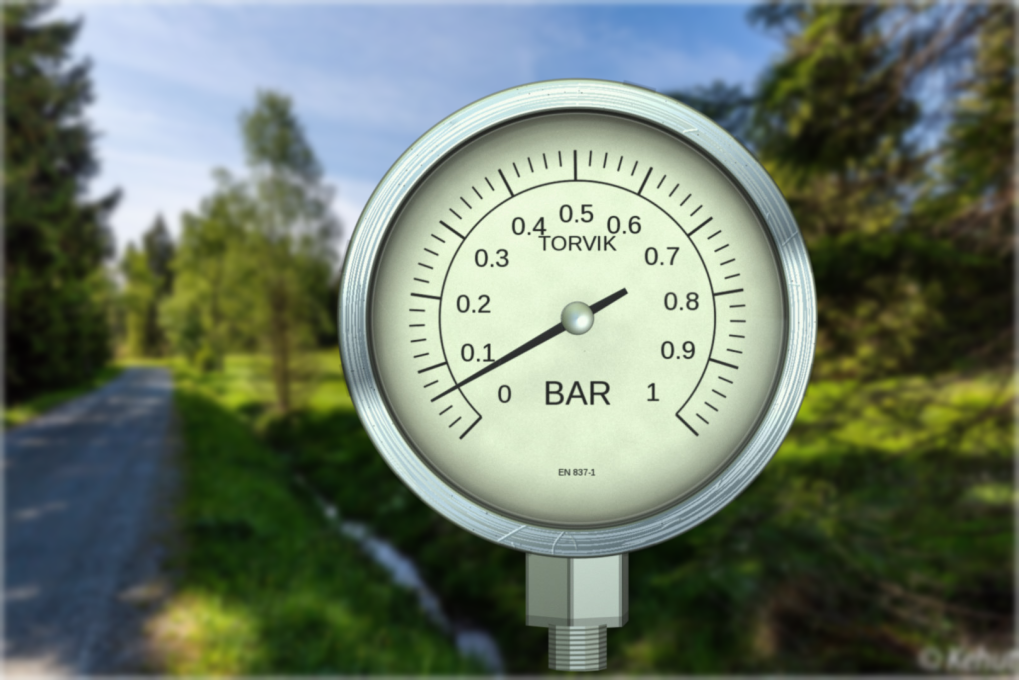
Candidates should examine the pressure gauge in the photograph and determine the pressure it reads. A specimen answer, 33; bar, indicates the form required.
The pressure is 0.06; bar
